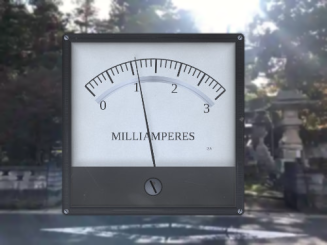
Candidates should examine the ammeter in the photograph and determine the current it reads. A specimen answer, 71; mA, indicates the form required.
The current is 1.1; mA
